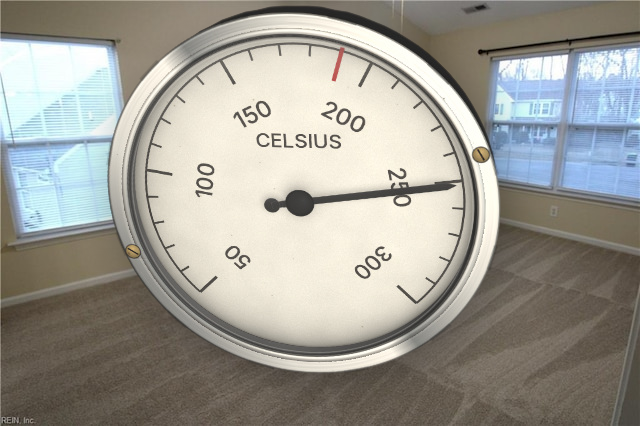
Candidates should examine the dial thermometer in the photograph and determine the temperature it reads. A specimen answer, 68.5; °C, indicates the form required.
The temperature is 250; °C
